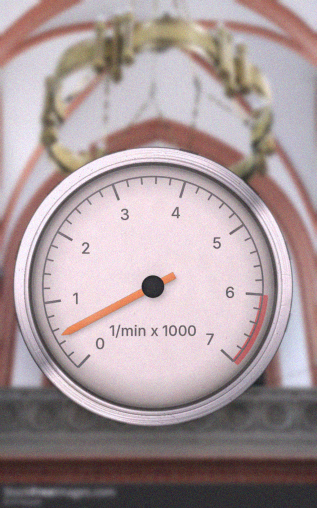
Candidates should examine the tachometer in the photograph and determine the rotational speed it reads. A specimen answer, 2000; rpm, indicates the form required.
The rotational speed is 500; rpm
